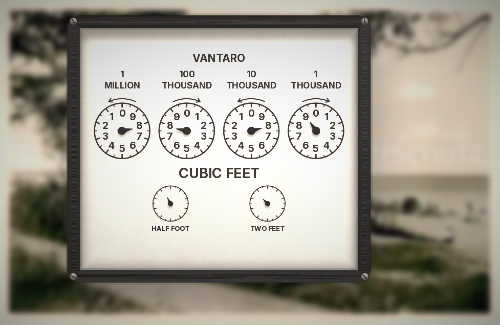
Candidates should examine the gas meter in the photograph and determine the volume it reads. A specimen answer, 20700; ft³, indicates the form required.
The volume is 777900; ft³
